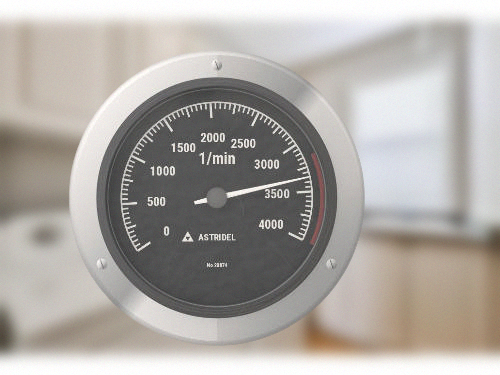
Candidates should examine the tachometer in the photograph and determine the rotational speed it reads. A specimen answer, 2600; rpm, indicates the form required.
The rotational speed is 3350; rpm
